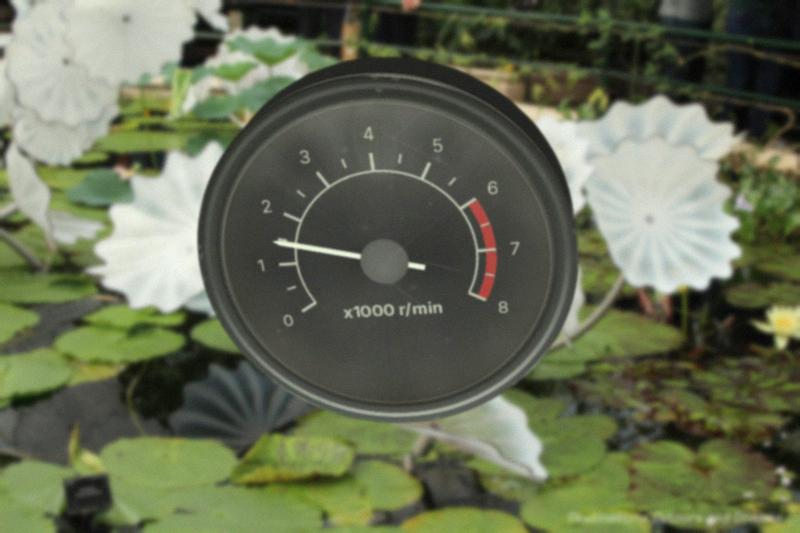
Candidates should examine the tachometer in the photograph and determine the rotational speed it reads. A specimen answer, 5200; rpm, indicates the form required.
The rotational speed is 1500; rpm
